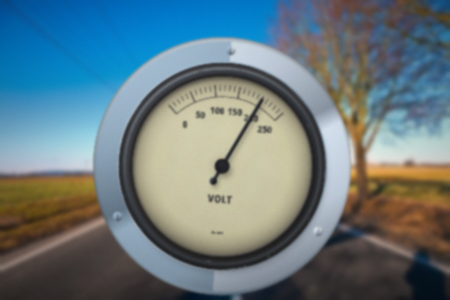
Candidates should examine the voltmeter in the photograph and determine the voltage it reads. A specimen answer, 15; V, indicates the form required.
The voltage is 200; V
